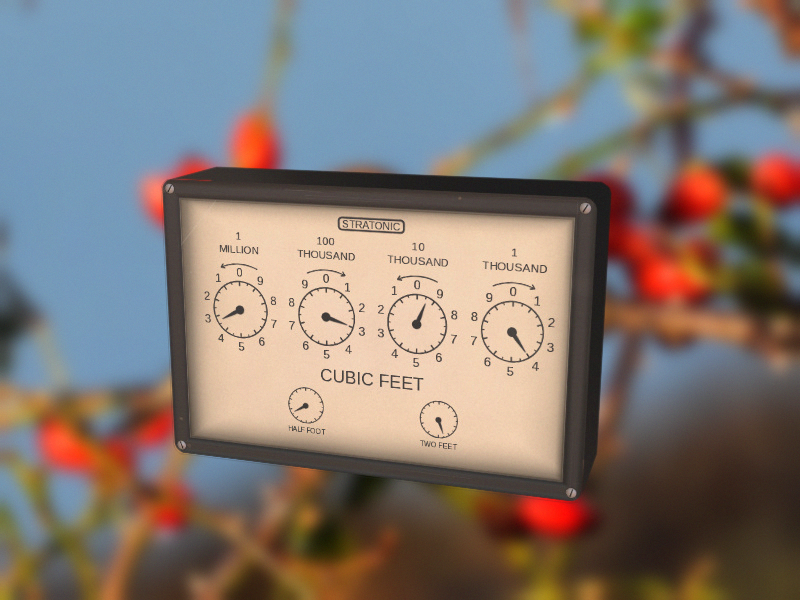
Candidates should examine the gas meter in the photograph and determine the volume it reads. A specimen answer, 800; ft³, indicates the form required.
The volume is 329400; ft³
